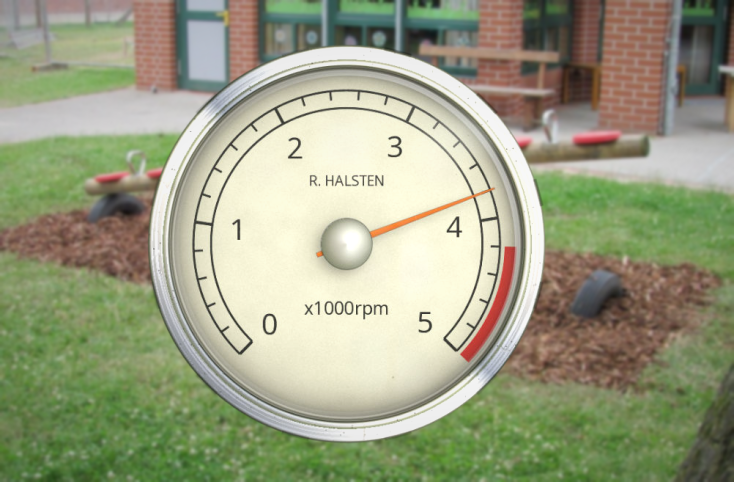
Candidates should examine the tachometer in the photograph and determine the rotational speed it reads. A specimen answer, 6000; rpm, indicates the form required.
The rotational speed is 3800; rpm
